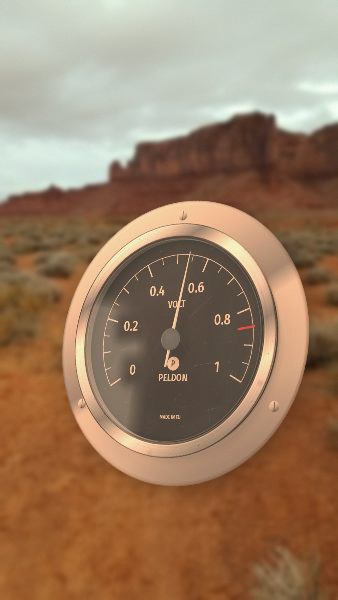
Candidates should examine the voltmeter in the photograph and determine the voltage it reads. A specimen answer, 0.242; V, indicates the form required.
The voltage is 0.55; V
